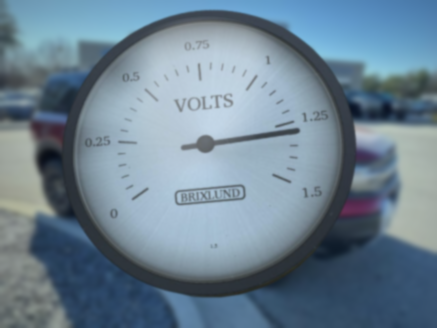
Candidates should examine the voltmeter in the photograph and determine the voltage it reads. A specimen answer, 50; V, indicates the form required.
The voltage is 1.3; V
